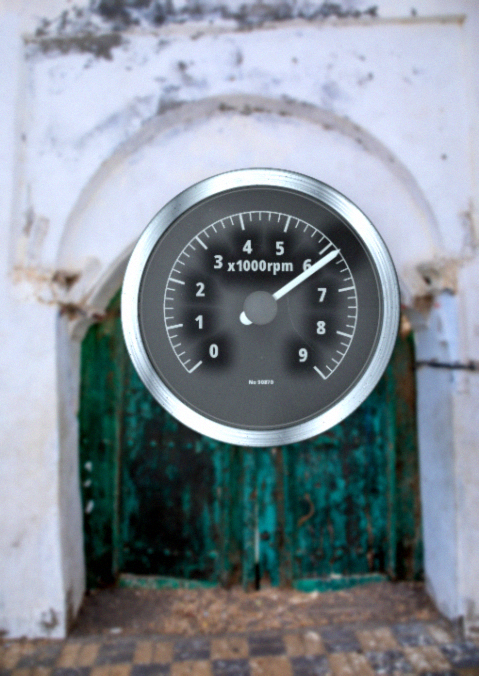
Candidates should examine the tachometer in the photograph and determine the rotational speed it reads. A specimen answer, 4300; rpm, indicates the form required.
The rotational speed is 6200; rpm
